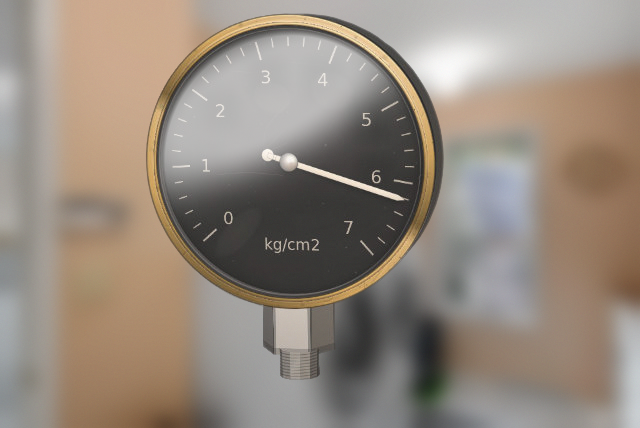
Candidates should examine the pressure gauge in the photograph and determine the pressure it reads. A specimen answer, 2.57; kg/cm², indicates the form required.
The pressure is 6.2; kg/cm²
